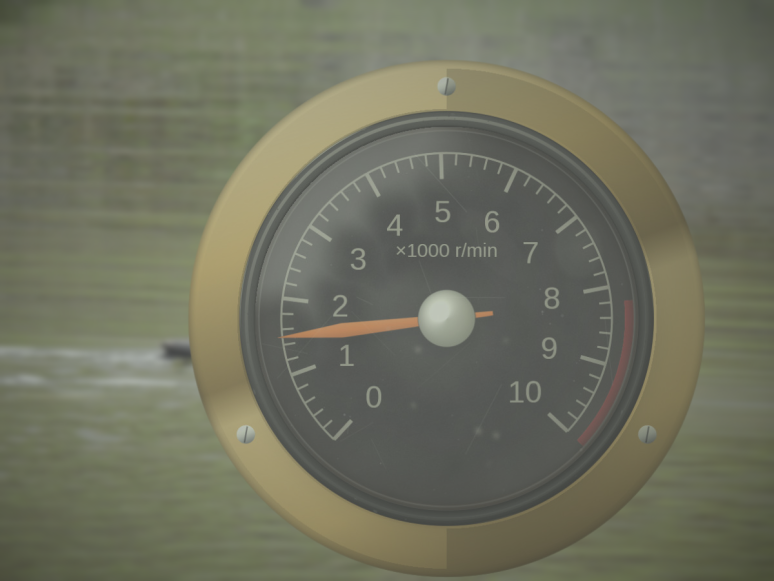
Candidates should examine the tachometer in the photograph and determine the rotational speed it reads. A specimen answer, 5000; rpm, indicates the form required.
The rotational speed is 1500; rpm
